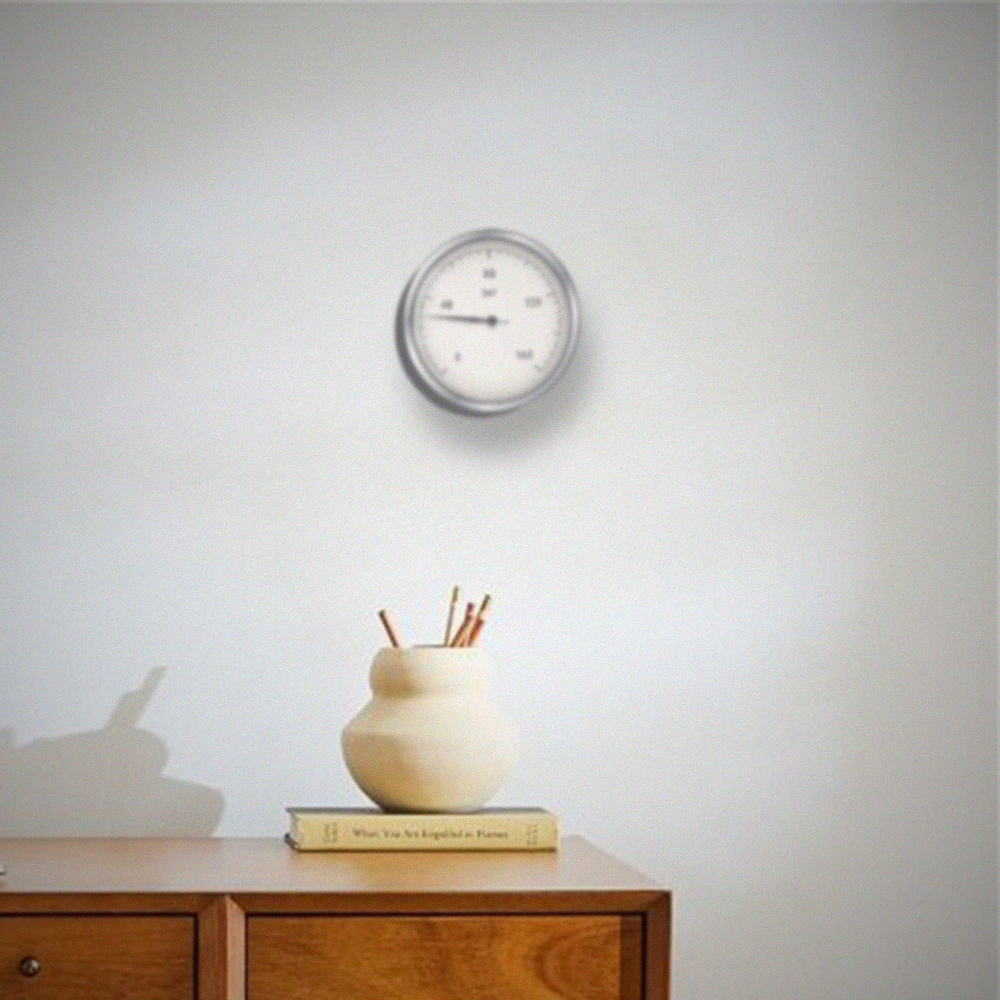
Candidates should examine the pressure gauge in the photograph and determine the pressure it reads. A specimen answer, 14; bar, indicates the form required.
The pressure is 30; bar
